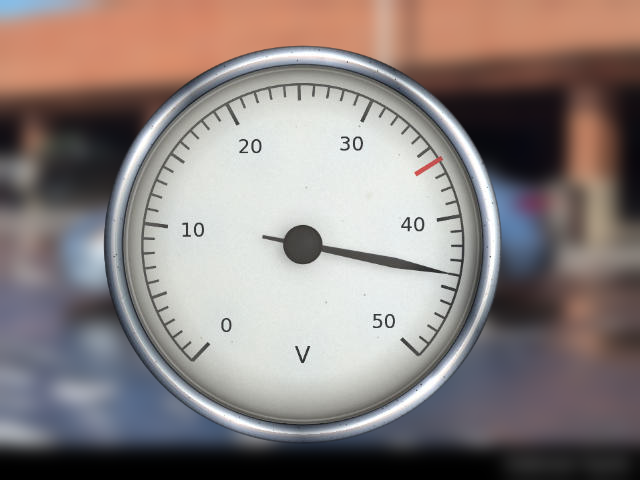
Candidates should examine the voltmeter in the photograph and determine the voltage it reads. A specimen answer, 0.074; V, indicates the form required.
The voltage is 44; V
